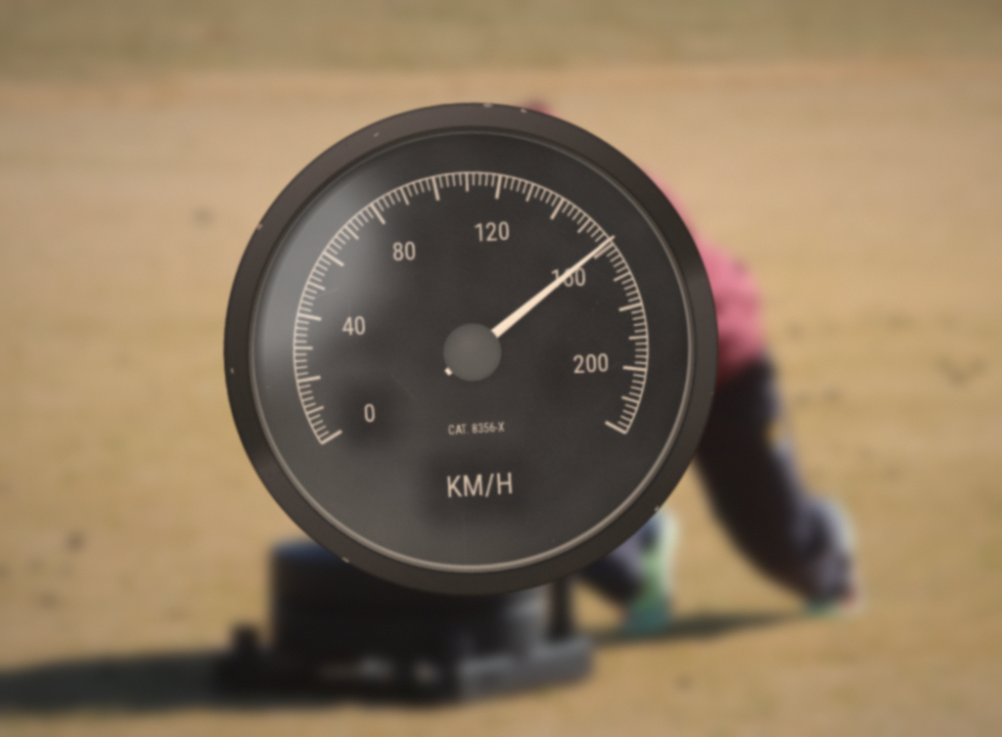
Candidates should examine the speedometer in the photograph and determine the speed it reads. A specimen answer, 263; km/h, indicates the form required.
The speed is 158; km/h
